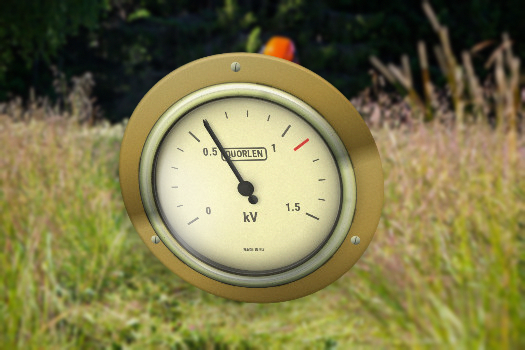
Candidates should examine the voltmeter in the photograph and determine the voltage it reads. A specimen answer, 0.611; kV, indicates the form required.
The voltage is 0.6; kV
